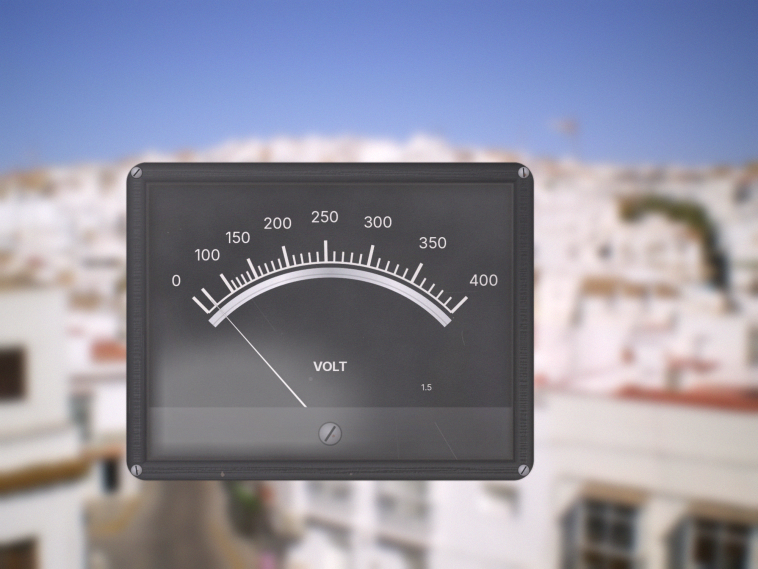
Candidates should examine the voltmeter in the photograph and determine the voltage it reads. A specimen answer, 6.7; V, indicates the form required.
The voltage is 50; V
